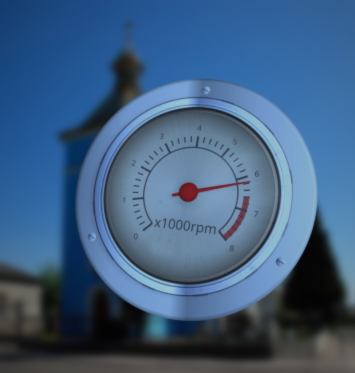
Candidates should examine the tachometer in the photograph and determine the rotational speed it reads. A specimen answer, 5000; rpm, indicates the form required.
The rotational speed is 6200; rpm
